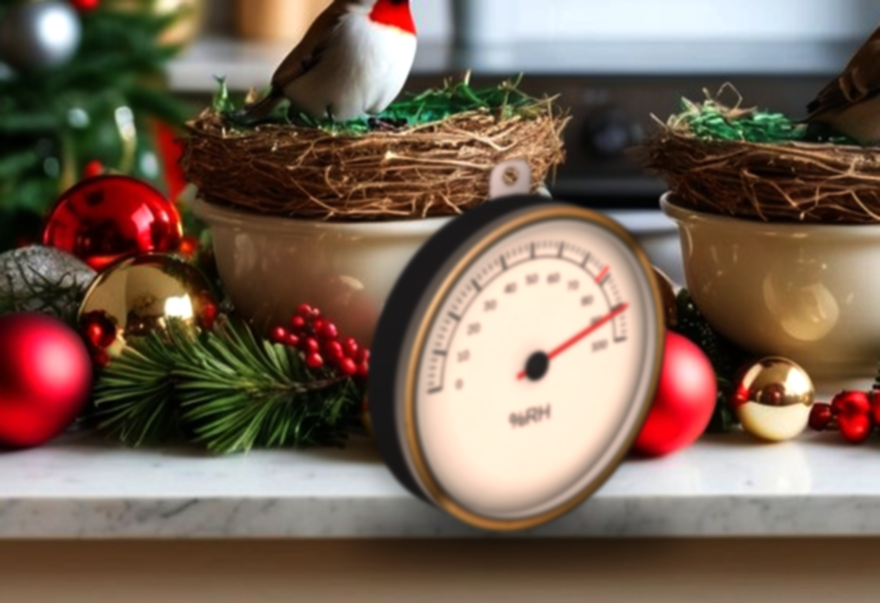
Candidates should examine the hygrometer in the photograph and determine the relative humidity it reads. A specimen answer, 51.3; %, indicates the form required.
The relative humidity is 90; %
